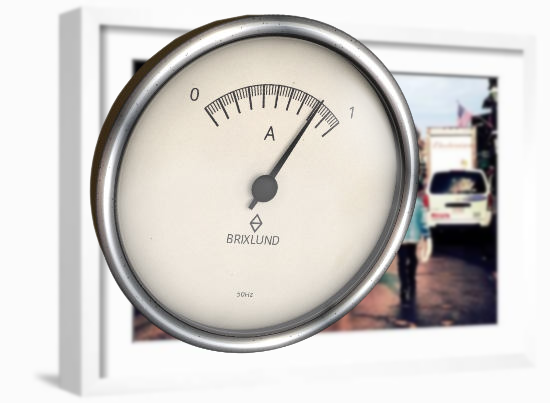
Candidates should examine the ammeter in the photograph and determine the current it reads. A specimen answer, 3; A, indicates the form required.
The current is 0.8; A
